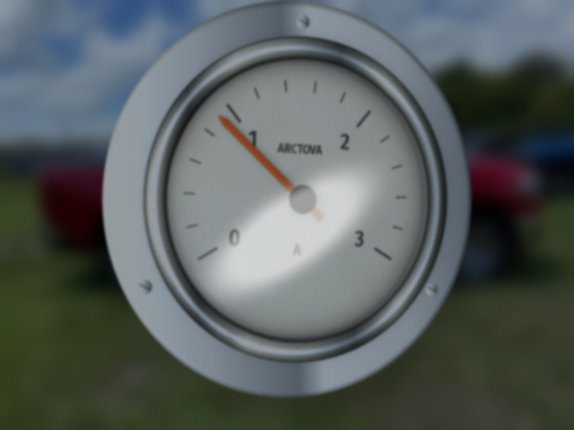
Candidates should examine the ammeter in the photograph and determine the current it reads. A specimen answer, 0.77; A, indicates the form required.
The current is 0.9; A
